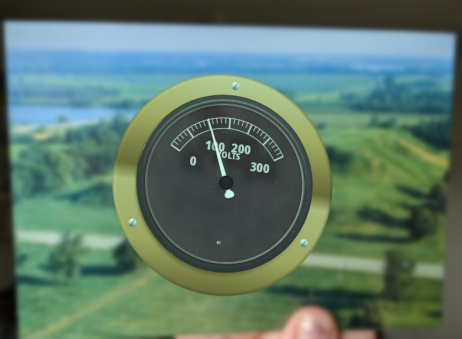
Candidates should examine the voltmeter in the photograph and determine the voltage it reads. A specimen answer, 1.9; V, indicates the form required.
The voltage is 100; V
